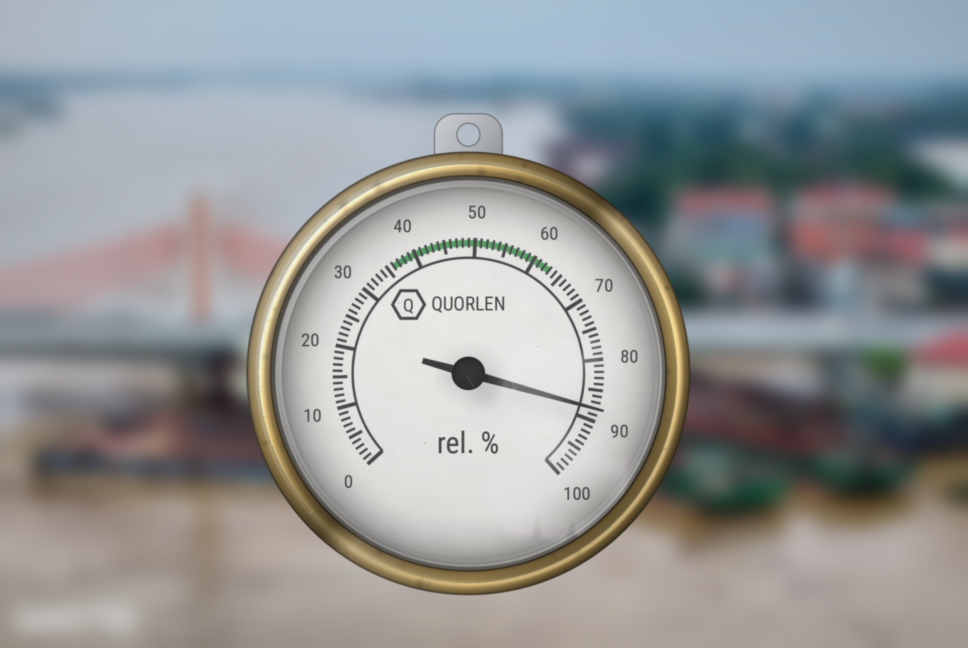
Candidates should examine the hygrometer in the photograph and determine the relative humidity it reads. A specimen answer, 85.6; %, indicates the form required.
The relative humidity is 88; %
